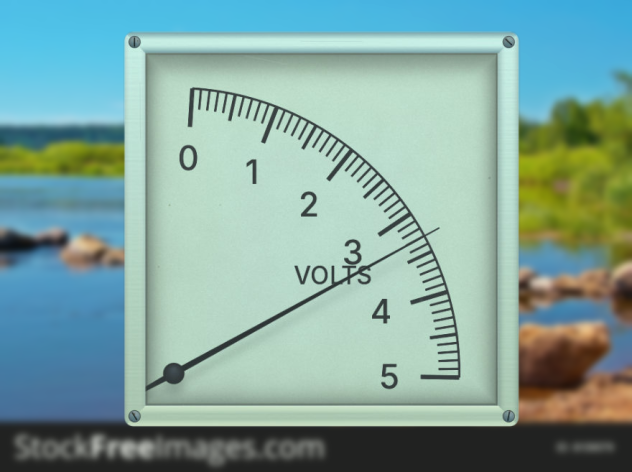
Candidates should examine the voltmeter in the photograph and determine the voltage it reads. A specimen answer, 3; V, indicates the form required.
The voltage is 3.3; V
